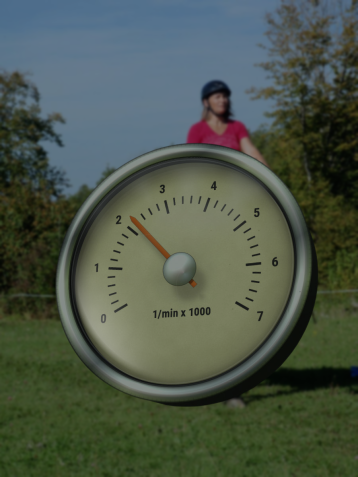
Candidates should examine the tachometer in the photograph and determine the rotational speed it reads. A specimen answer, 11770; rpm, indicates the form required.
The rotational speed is 2200; rpm
